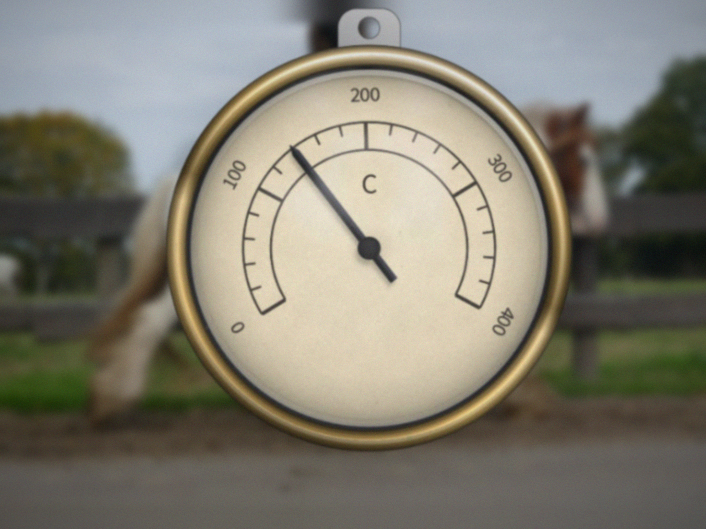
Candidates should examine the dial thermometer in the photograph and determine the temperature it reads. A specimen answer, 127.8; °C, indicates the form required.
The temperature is 140; °C
